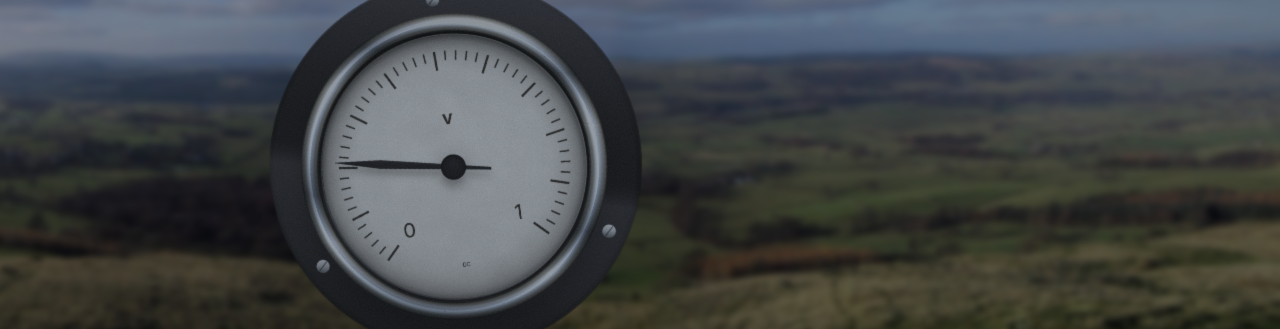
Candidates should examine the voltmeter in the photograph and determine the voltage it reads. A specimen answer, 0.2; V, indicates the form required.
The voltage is 0.21; V
